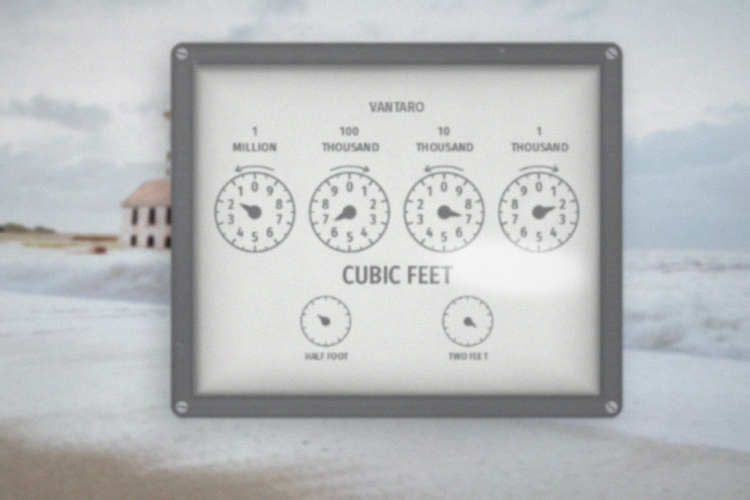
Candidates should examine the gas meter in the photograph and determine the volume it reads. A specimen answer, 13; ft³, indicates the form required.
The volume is 167200; ft³
